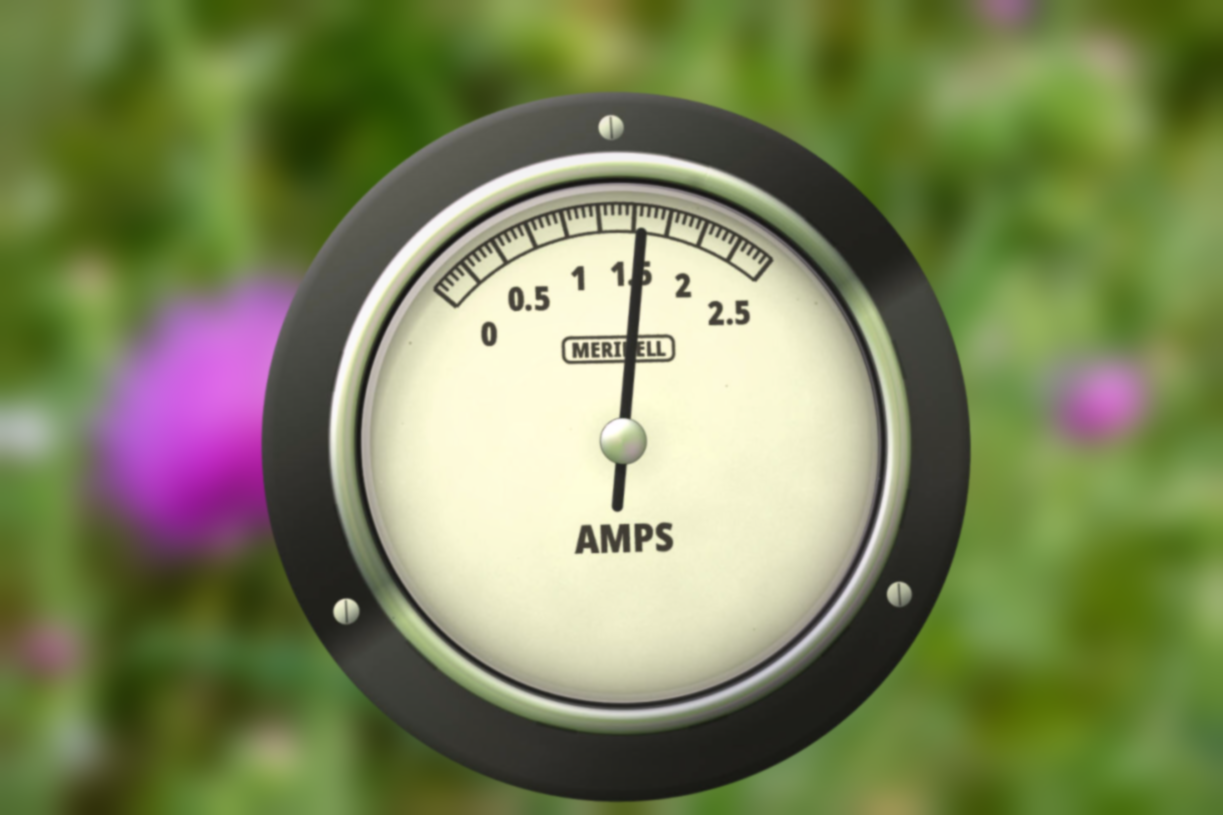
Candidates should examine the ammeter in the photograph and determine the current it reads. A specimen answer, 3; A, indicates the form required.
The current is 1.55; A
